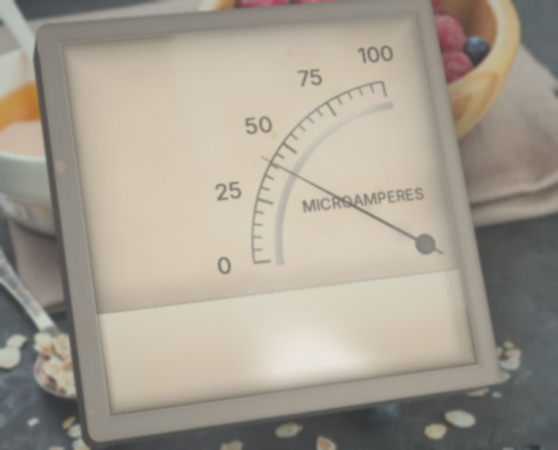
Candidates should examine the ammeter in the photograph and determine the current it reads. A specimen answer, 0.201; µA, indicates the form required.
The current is 40; µA
